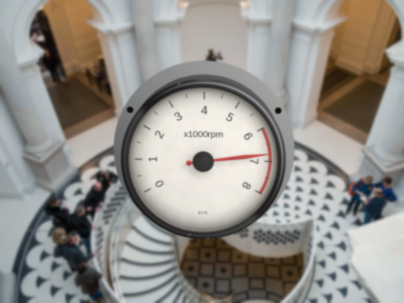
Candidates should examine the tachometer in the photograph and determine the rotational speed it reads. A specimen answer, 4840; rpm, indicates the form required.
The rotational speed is 6750; rpm
